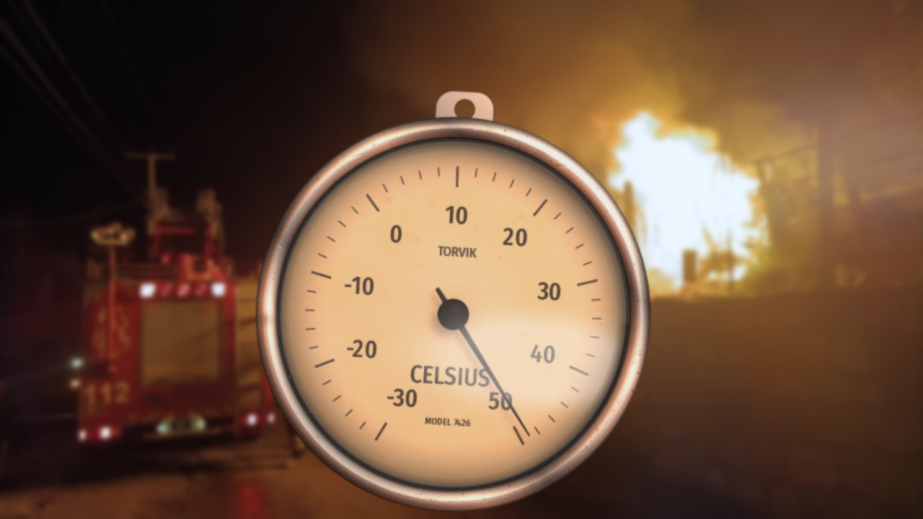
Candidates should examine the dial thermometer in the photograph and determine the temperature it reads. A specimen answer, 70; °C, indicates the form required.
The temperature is 49; °C
